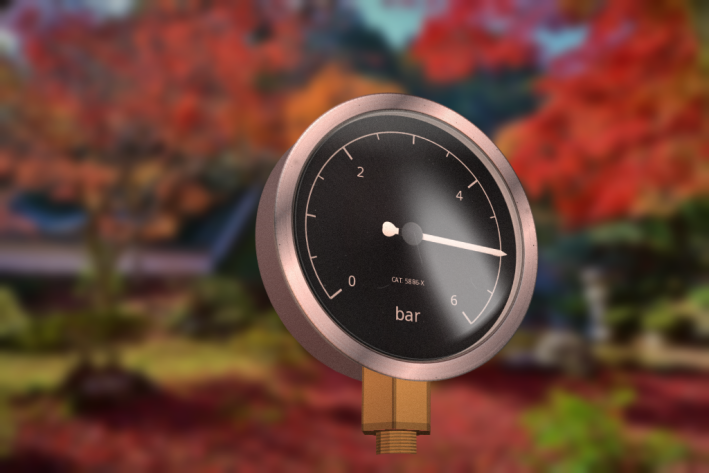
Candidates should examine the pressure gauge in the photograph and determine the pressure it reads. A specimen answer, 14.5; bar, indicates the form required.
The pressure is 5; bar
